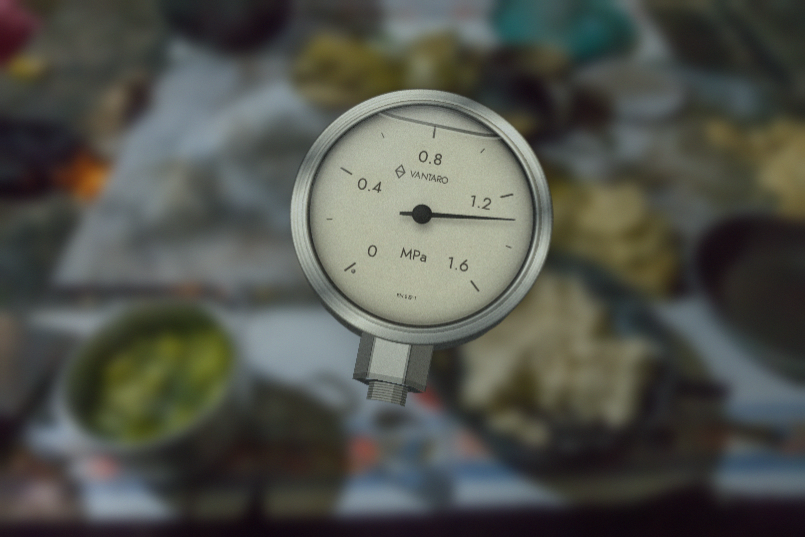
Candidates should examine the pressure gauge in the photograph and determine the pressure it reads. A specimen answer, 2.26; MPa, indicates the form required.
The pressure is 1.3; MPa
